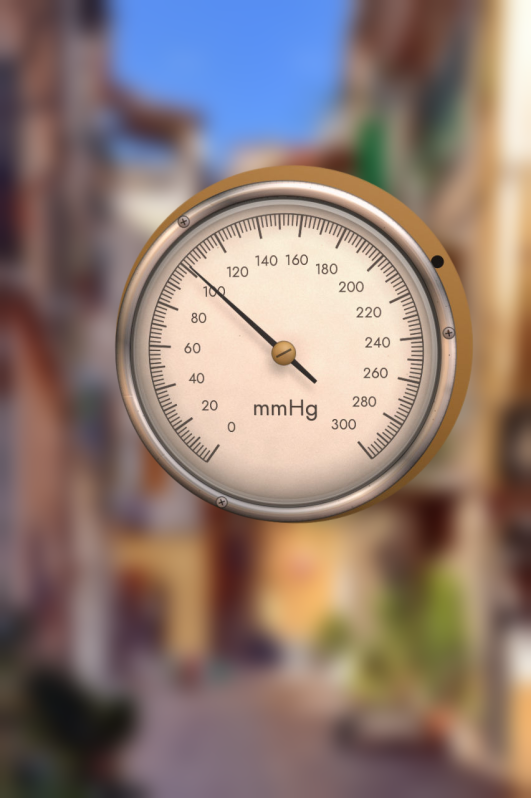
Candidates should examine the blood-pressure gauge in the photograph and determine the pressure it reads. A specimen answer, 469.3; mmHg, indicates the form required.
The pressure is 102; mmHg
